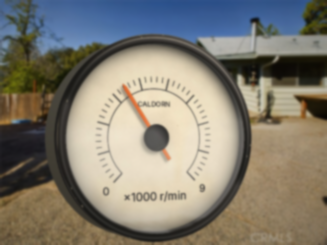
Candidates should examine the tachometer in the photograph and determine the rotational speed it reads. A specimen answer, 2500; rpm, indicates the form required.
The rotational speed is 3400; rpm
